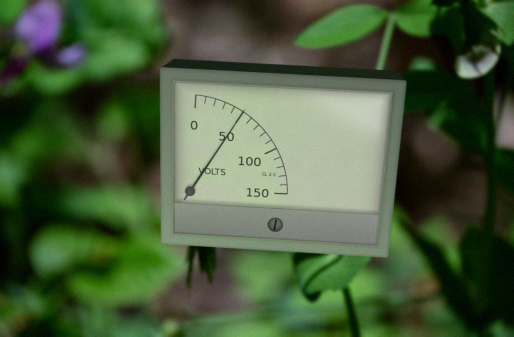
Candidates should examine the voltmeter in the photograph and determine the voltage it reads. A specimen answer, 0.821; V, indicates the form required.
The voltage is 50; V
